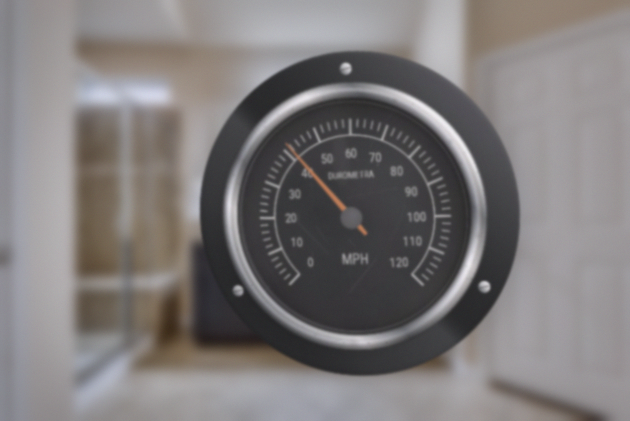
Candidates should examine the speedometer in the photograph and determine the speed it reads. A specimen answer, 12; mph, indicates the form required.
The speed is 42; mph
